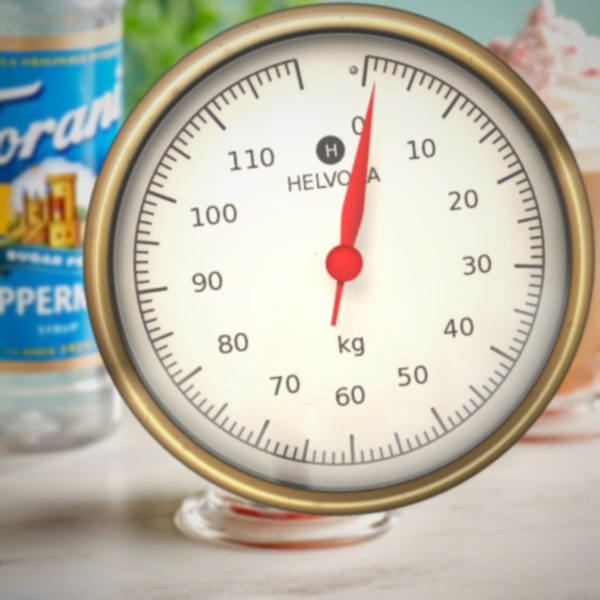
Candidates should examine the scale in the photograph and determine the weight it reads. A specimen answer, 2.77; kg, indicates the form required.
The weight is 1; kg
